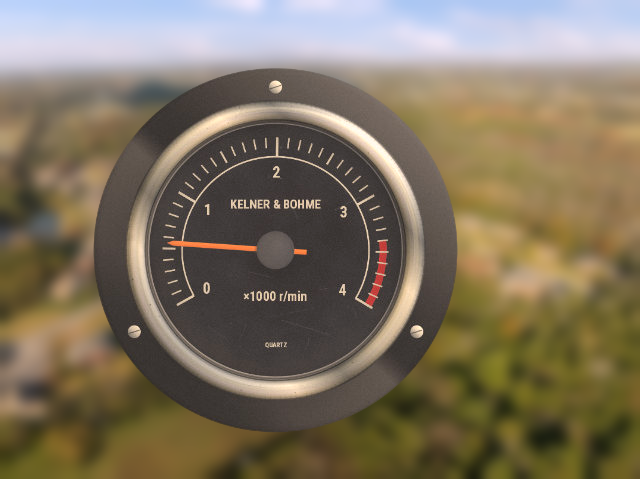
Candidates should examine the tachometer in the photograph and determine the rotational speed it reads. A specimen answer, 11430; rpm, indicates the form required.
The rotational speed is 550; rpm
